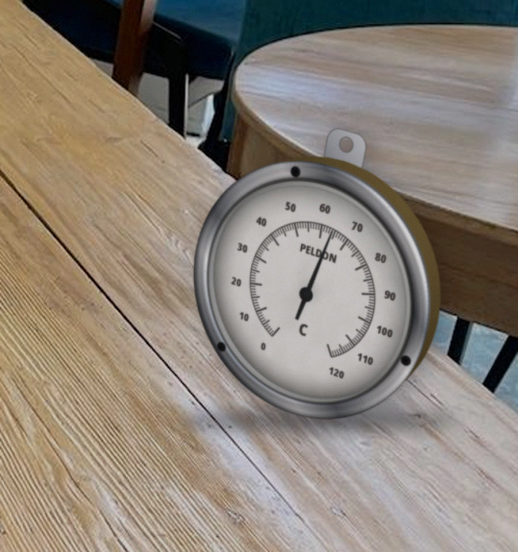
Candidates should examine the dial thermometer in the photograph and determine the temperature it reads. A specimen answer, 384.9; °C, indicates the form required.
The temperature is 65; °C
